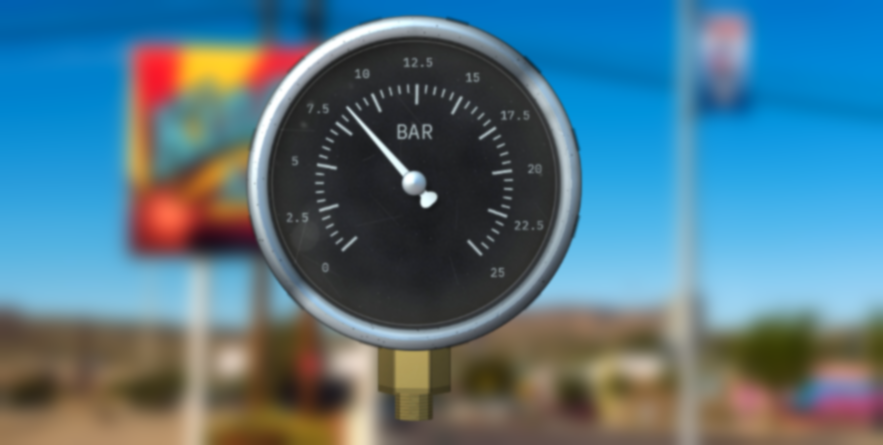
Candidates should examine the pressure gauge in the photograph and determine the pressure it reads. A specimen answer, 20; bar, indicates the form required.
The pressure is 8.5; bar
